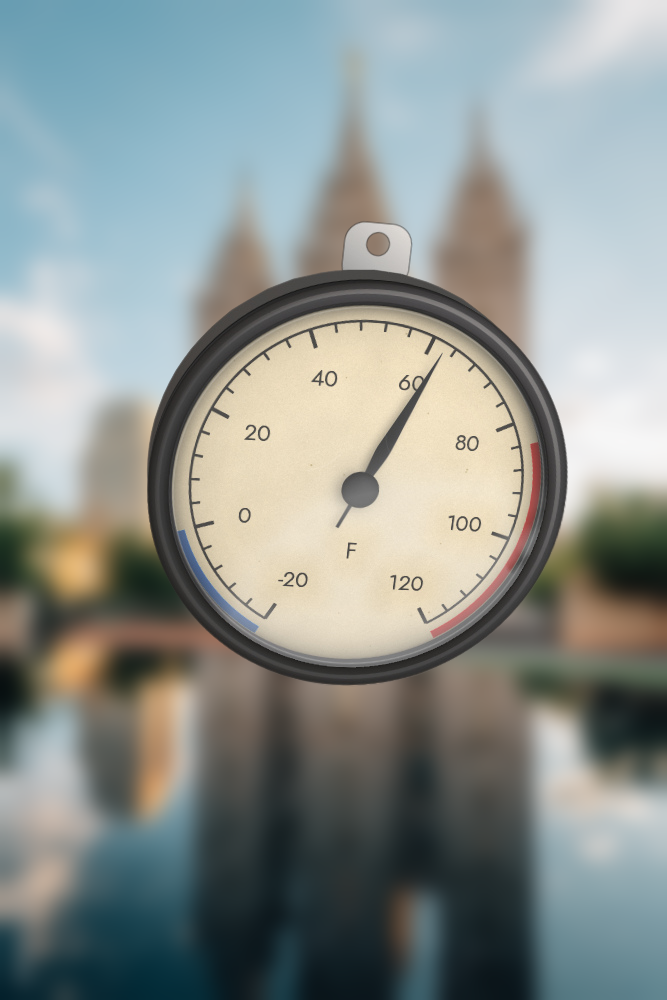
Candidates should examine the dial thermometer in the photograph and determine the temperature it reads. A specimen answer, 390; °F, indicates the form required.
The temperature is 62; °F
